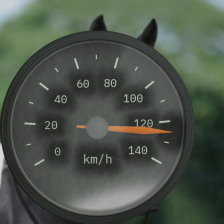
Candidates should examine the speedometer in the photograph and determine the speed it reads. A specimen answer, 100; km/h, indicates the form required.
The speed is 125; km/h
